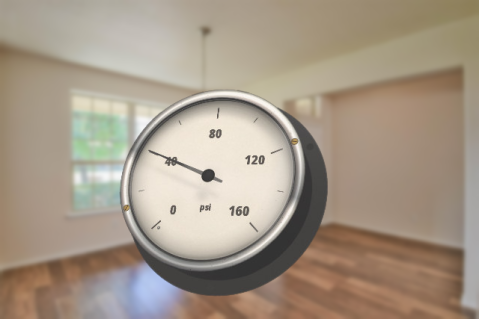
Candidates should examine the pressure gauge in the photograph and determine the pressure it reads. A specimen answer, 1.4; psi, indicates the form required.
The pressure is 40; psi
